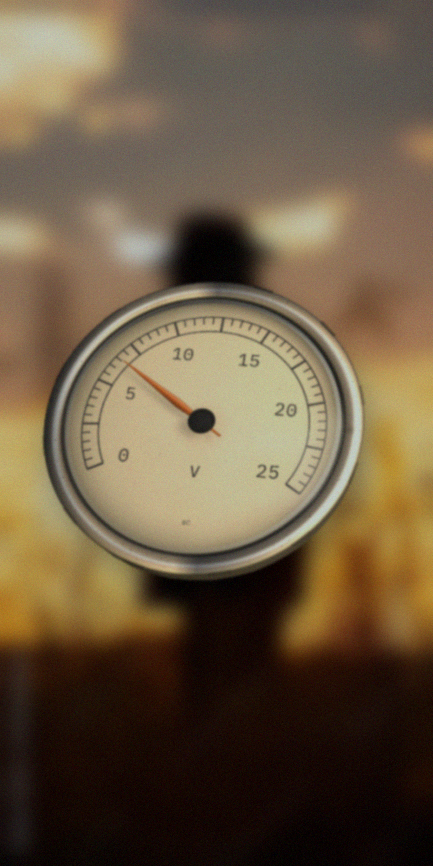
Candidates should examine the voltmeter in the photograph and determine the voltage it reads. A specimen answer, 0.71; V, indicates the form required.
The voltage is 6.5; V
